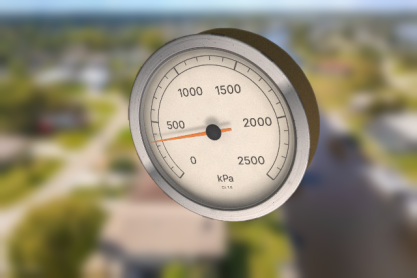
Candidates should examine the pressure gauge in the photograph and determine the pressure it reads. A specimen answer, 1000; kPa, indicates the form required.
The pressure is 350; kPa
